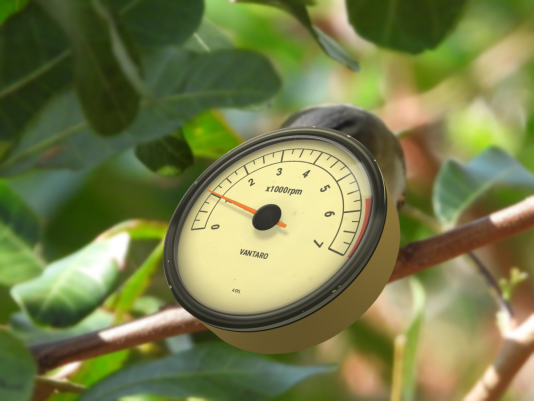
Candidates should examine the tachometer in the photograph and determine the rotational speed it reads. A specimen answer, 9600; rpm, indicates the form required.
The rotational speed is 1000; rpm
